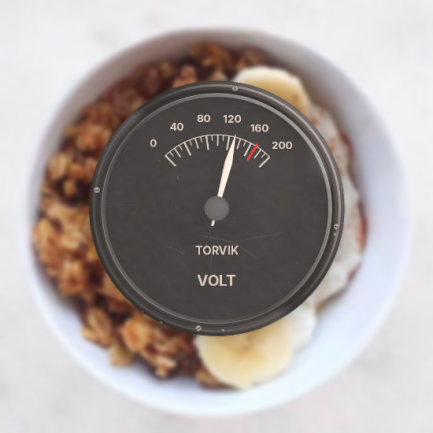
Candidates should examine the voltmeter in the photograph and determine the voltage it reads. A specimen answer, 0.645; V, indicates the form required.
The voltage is 130; V
